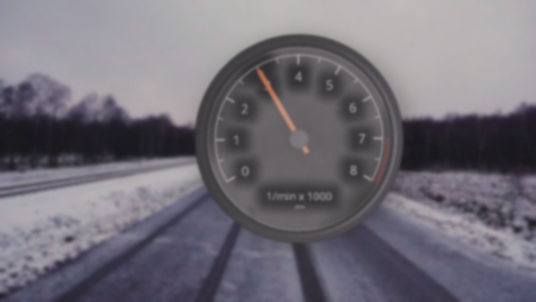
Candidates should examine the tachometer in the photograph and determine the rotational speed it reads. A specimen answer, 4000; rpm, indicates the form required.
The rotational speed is 3000; rpm
